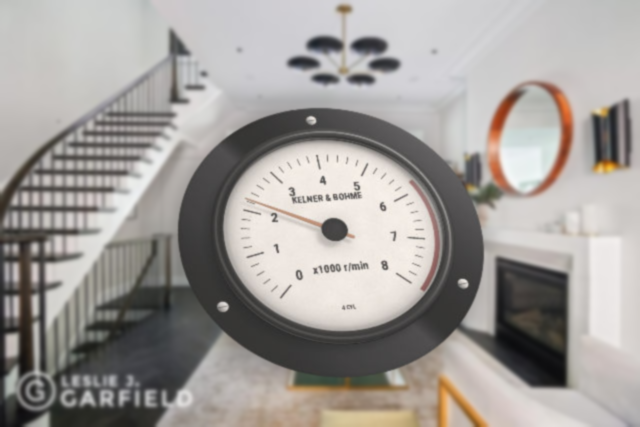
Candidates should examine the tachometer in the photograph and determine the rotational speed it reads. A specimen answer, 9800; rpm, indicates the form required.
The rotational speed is 2200; rpm
